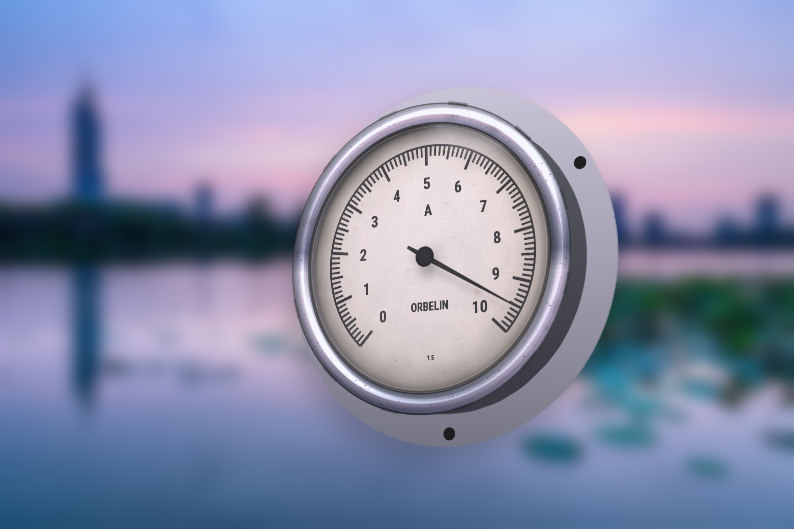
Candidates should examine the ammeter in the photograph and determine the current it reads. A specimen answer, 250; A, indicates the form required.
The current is 9.5; A
